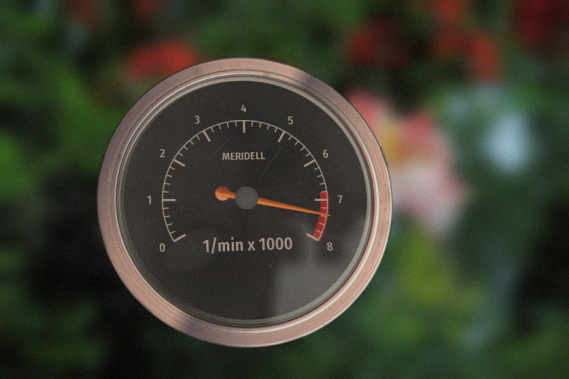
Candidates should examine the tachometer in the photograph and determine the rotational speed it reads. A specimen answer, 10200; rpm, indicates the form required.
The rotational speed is 7400; rpm
